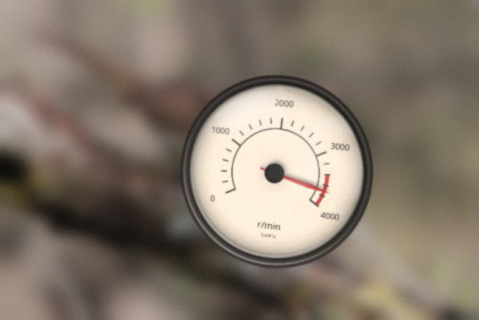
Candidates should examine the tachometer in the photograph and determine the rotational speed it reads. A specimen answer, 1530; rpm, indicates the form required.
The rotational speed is 3700; rpm
